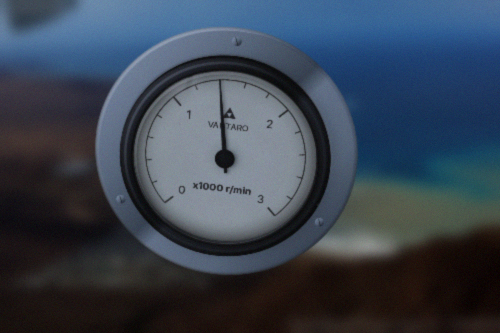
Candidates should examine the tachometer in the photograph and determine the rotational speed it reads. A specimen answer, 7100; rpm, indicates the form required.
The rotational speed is 1400; rpm
